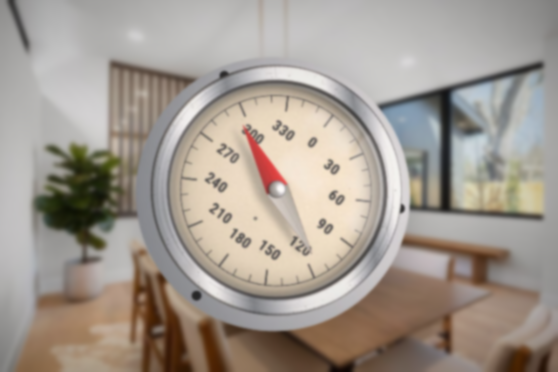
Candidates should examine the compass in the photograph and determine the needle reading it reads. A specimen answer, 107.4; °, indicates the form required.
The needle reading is 295; °
